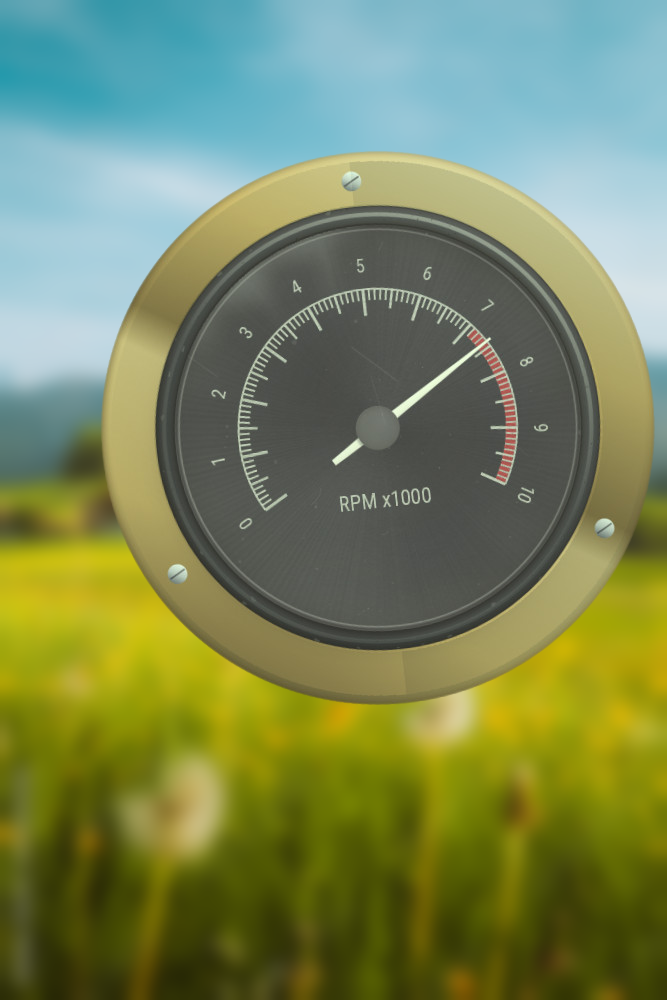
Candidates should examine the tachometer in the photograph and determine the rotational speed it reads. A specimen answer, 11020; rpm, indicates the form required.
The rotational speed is 7400; rpm
